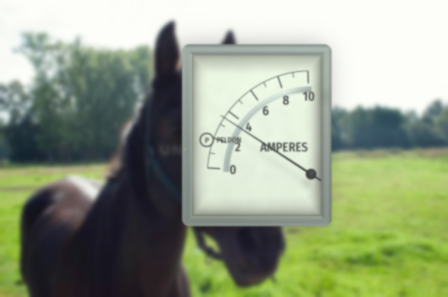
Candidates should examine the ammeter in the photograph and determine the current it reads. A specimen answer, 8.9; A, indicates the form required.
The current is 3.5; A
